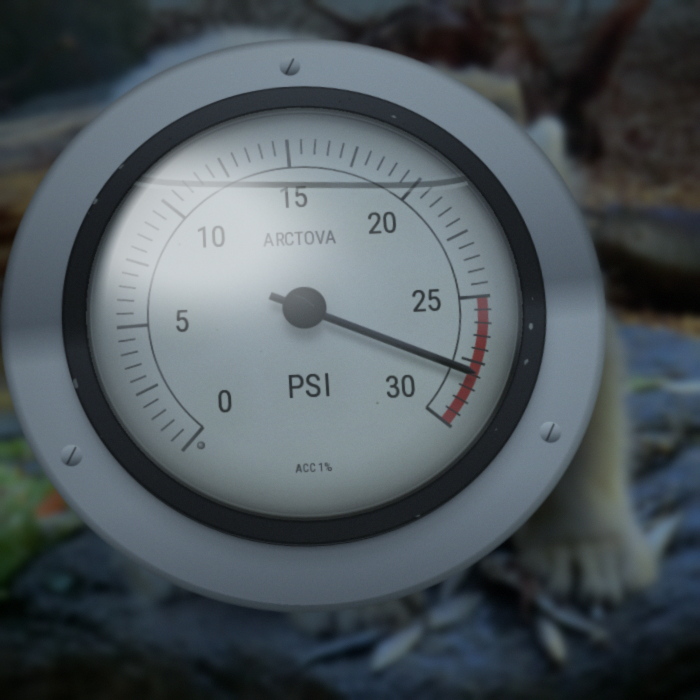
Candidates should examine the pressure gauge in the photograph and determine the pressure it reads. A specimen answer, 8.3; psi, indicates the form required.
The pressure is 28; psi
